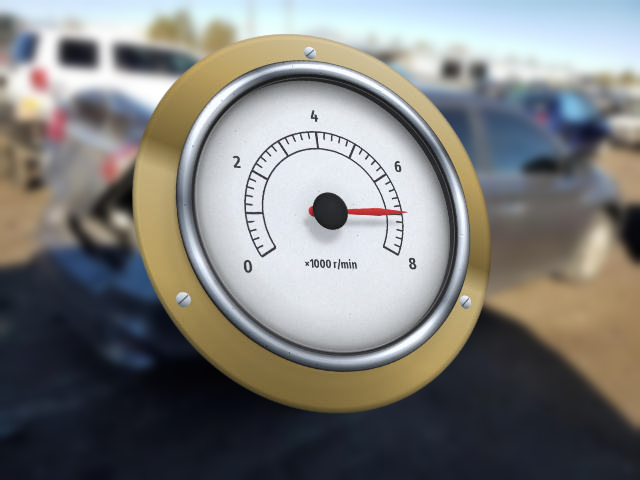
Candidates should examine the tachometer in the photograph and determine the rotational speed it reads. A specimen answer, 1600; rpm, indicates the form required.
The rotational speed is 7000; rpm
